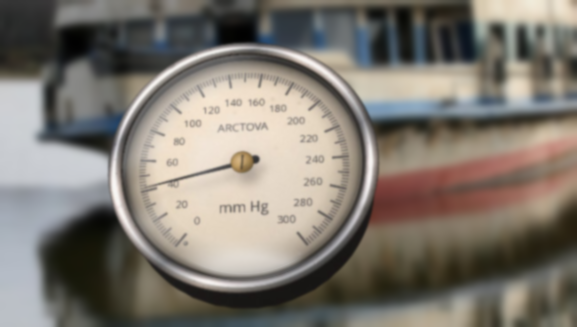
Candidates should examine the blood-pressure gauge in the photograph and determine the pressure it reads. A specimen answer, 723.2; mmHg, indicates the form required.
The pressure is 40; mmHg
